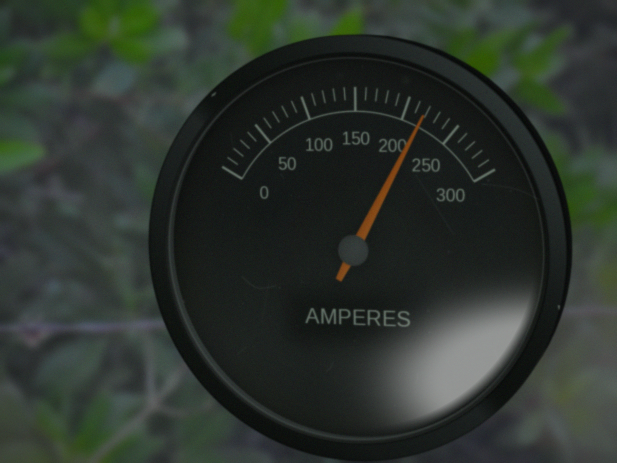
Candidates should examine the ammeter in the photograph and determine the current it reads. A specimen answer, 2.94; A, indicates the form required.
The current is 220; A
